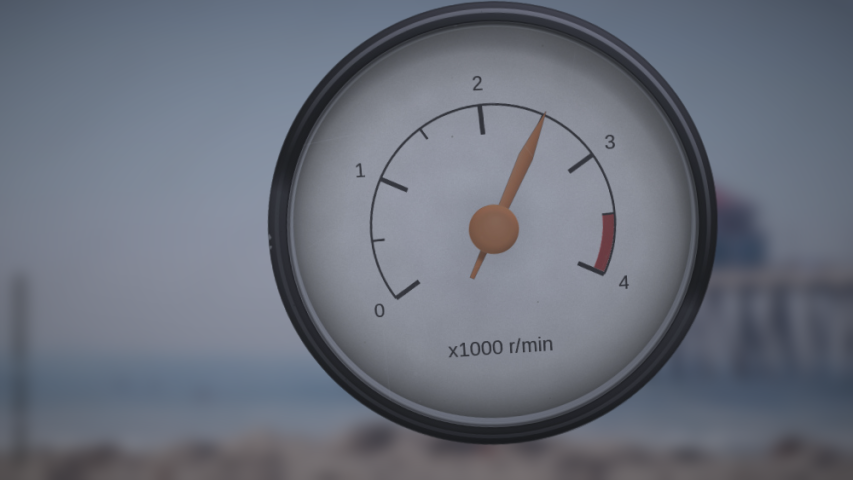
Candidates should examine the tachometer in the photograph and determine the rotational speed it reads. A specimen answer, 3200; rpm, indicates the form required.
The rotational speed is 2500; rpm
